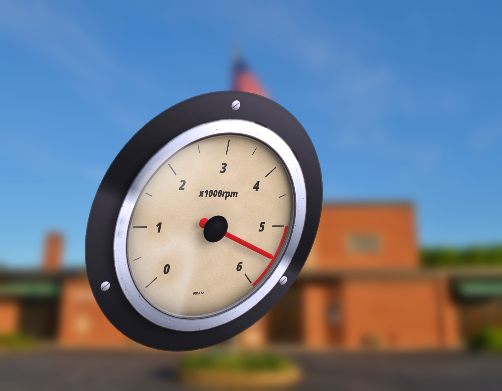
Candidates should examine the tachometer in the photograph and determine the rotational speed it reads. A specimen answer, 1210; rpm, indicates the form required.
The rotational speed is 5500; rpm
